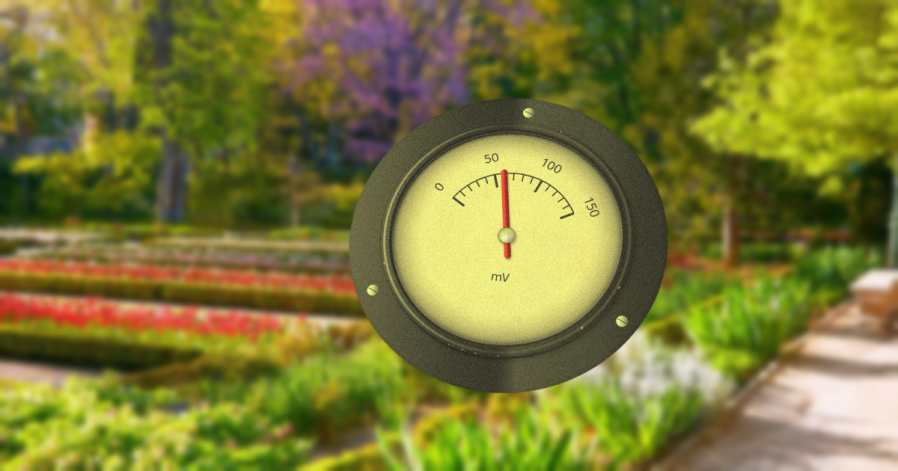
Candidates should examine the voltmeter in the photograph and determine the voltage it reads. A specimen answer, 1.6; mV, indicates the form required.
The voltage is 60; mV
